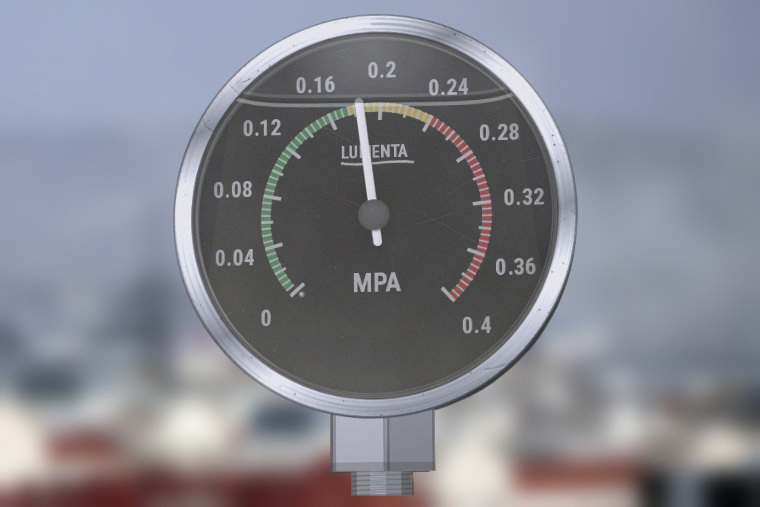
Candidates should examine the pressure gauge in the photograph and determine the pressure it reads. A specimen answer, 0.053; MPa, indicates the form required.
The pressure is 0.185; MPa
